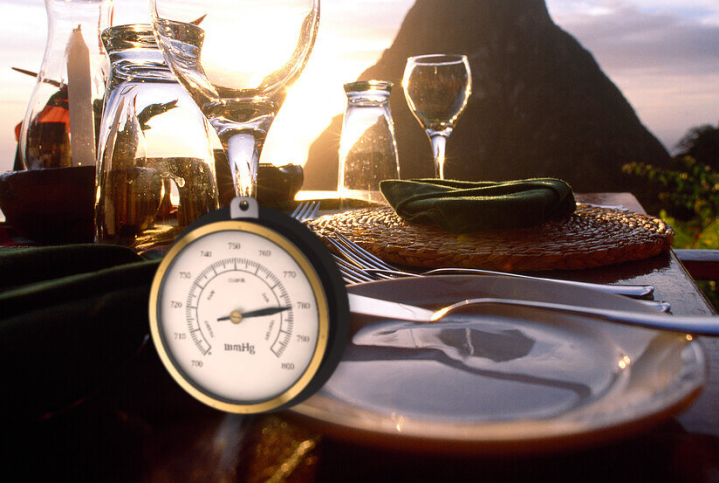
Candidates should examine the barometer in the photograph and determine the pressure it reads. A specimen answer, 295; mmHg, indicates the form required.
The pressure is 780; mmHg
